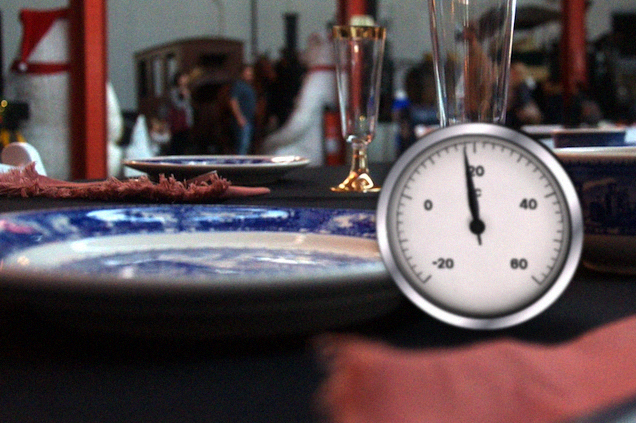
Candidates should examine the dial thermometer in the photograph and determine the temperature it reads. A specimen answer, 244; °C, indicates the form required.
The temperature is 18; °C
